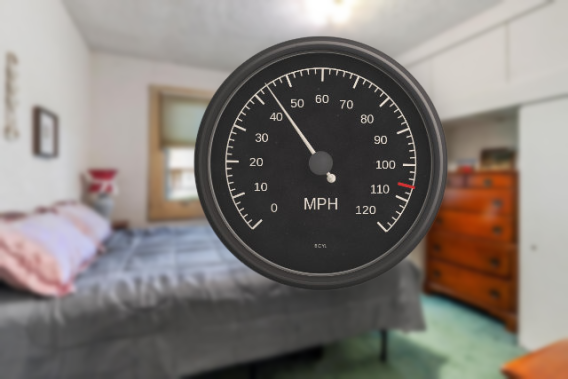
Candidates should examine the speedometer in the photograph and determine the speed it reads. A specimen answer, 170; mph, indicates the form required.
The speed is 44; mph
